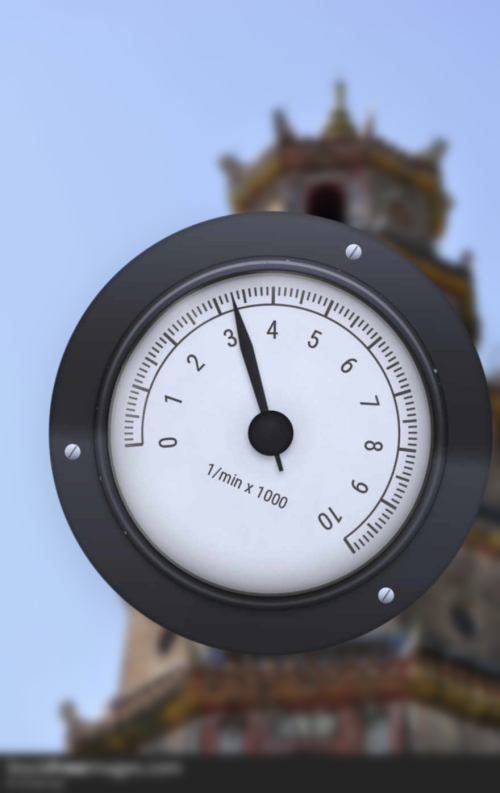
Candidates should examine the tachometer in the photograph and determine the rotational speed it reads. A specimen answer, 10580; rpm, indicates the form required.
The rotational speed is 3300; rpm
